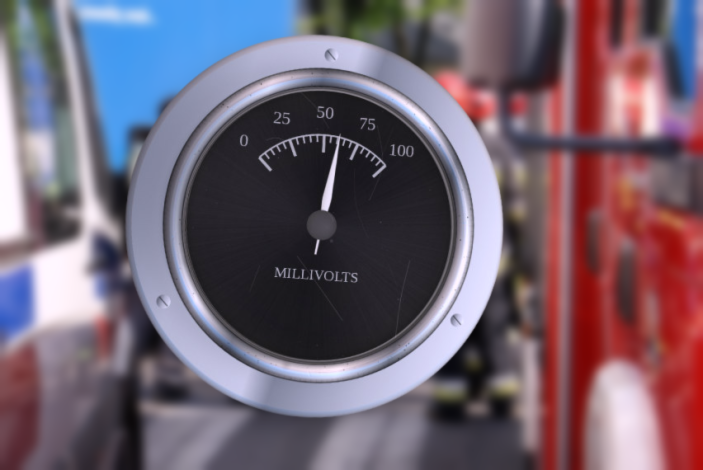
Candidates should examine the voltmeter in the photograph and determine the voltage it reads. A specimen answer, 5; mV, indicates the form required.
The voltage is 60; mV
